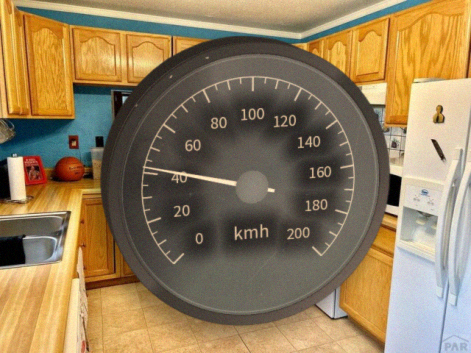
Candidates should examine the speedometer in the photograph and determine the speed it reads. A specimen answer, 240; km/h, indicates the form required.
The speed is 42.5; km/h
